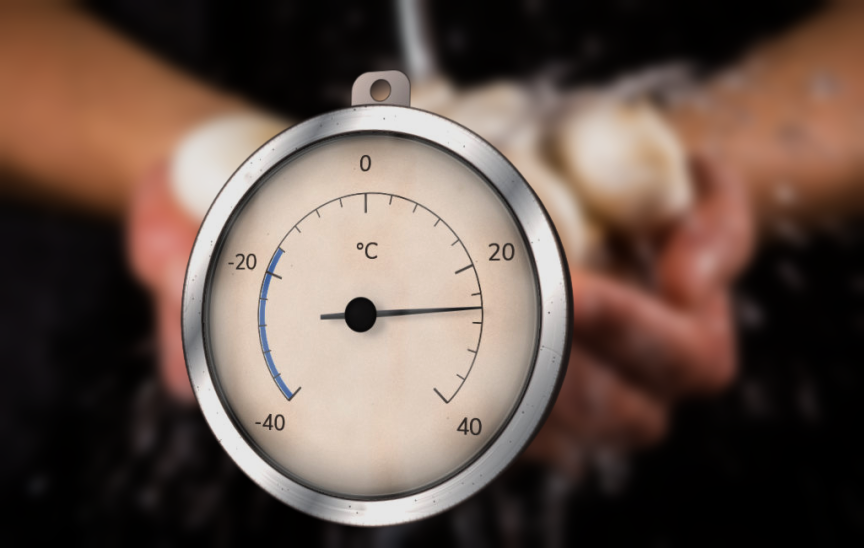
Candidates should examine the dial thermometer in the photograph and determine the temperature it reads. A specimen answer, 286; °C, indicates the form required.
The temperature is 26; °C
